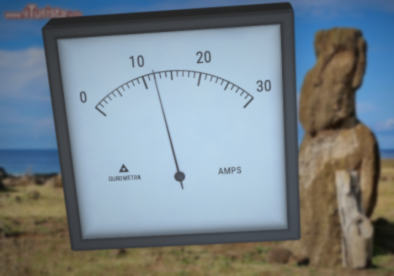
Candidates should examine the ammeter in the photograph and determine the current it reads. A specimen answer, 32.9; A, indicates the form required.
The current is 12; A
